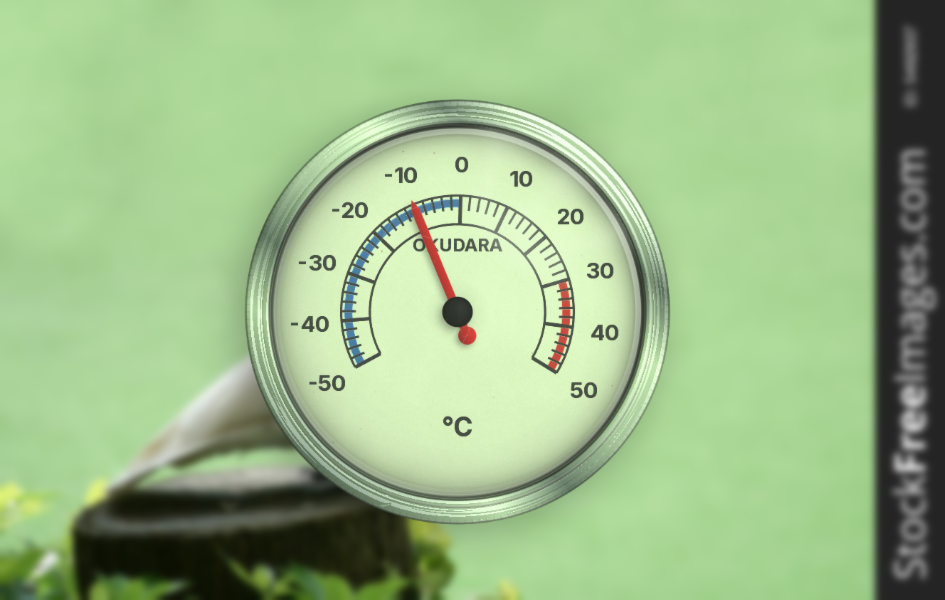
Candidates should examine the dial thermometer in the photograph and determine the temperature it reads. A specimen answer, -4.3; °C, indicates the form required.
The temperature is -10; °C
